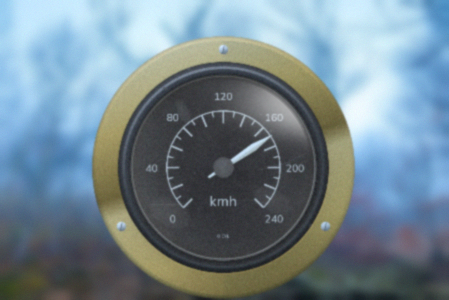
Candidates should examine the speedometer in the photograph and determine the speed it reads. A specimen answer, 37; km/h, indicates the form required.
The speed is 170; km/h
